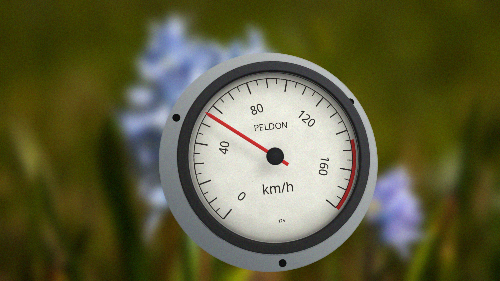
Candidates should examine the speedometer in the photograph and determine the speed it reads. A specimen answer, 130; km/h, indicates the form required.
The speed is 55; km/h
